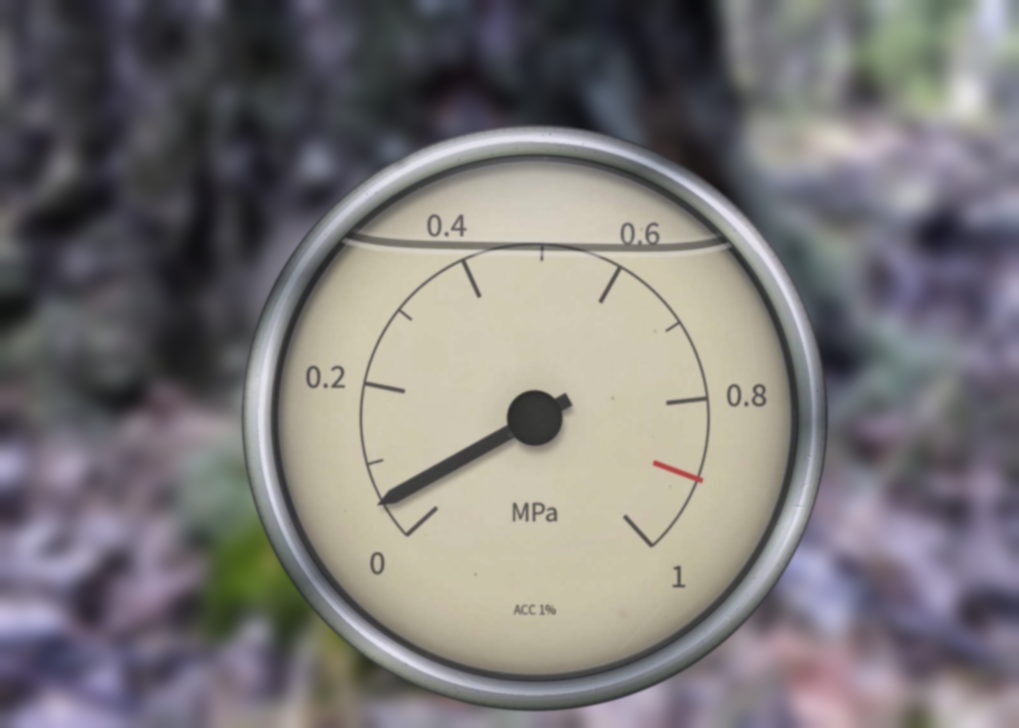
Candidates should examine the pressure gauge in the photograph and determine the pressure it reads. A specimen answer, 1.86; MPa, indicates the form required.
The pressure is 0.05; MPa
